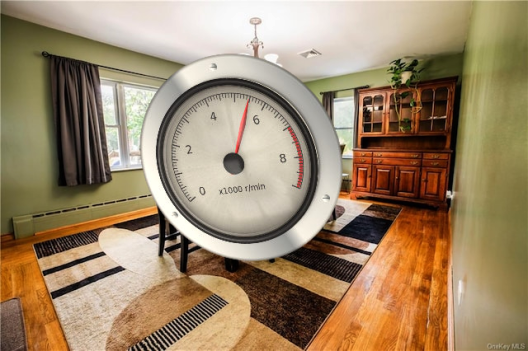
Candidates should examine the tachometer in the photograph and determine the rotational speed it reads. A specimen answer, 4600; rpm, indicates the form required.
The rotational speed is 5500; rpm
